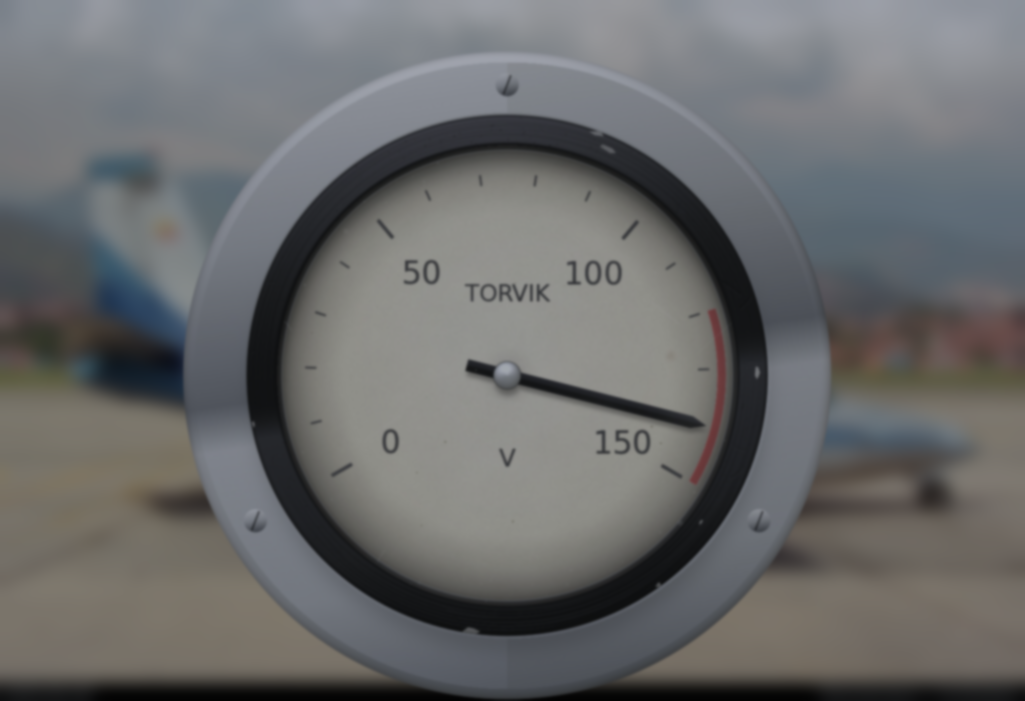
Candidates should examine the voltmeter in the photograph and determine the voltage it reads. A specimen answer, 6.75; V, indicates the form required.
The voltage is 140; V
